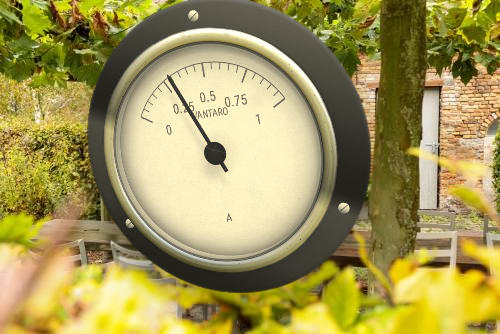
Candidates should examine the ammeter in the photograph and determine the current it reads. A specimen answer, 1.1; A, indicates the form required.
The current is 0.3; A
